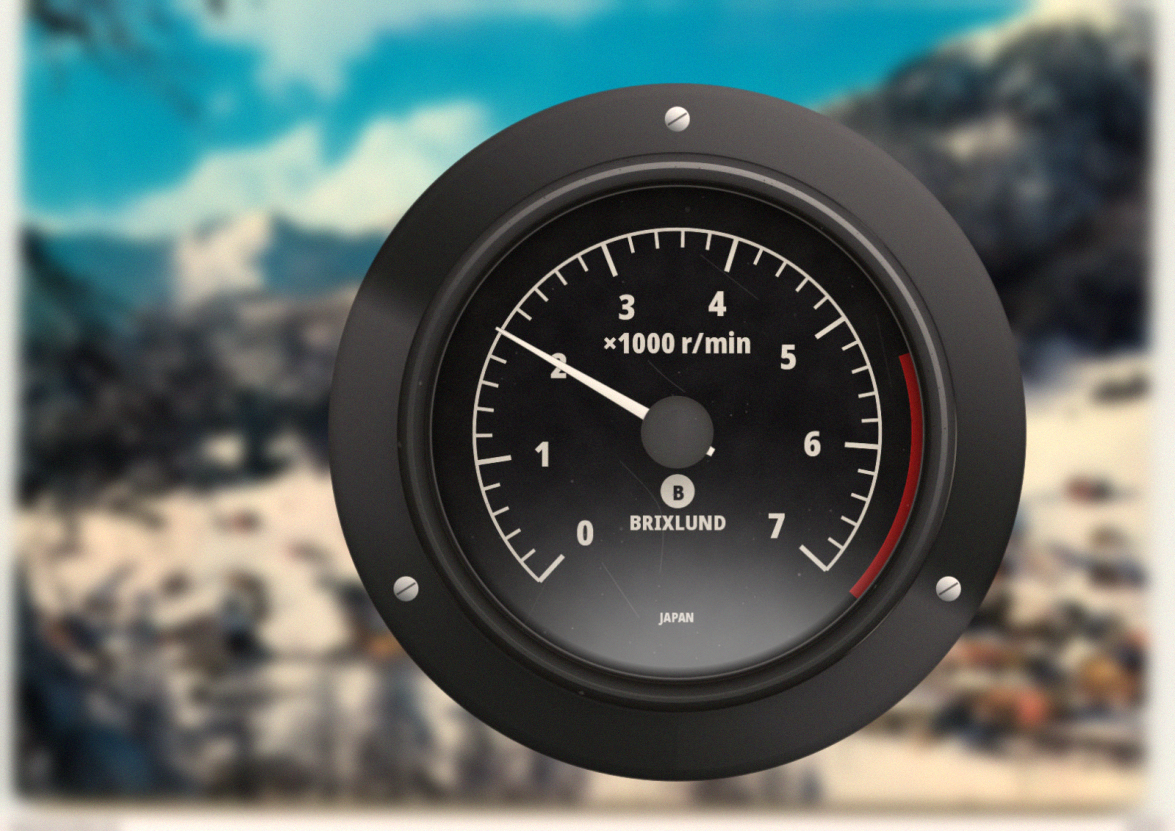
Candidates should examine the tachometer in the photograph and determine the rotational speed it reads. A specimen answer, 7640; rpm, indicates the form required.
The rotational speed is 2000; rpm
